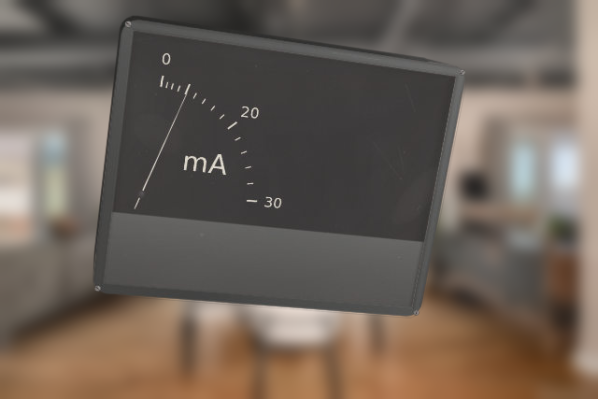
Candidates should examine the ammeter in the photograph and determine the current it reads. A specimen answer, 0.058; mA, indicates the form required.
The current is 10; mA
